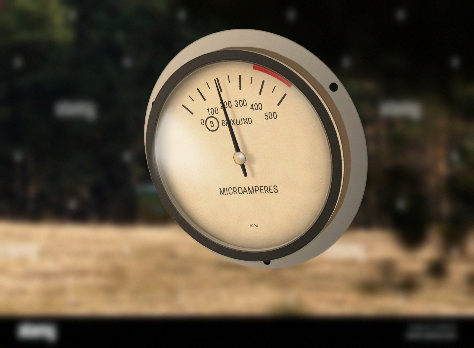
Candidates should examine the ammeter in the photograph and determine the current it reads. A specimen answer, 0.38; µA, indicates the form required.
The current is 200; µA
